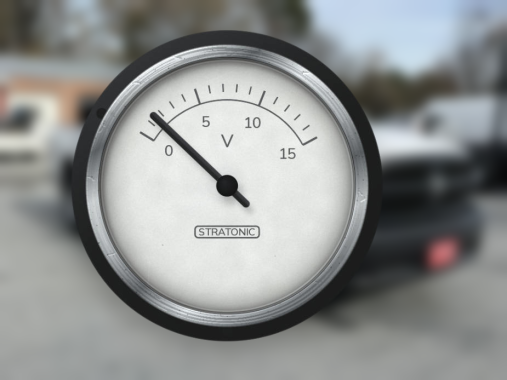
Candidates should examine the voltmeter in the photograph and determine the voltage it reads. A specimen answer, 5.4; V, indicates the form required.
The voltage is 1.5; V
